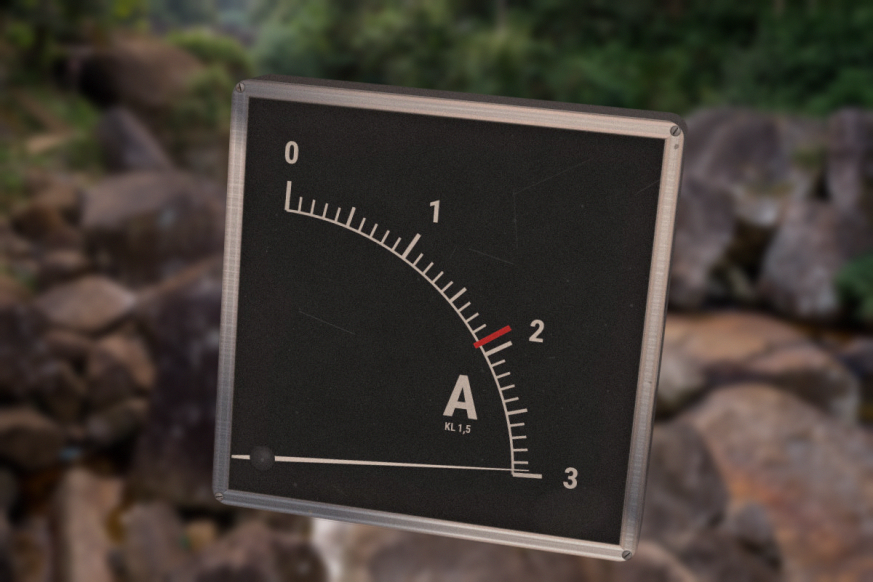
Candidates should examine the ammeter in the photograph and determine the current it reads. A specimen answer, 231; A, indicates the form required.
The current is 2.95; A
